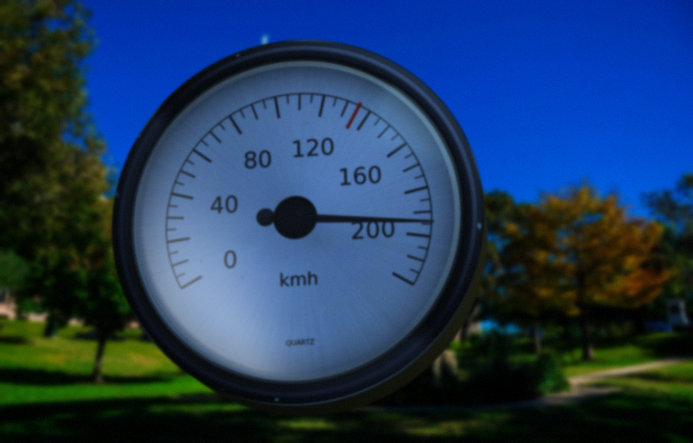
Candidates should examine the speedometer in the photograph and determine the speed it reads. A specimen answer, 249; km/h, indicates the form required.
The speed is 195; km/h
